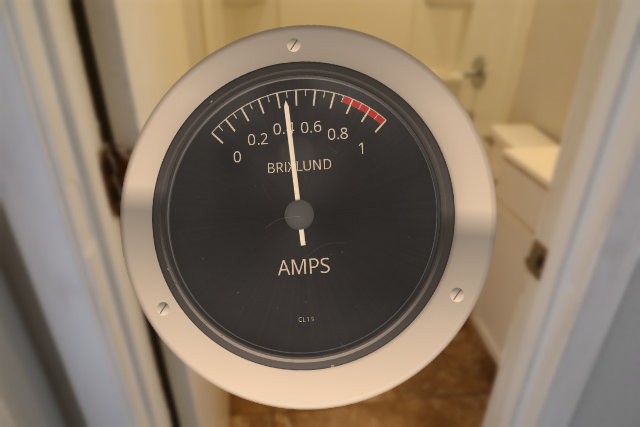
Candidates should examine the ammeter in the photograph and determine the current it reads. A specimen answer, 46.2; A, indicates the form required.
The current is 0.45; A
